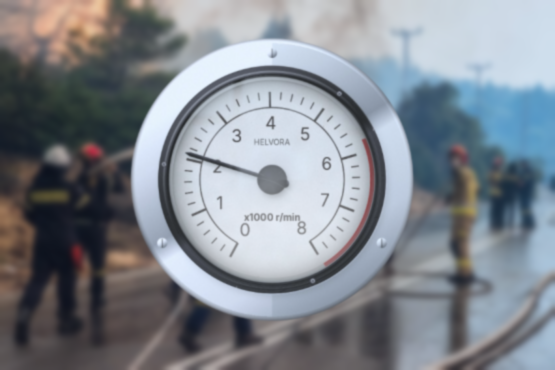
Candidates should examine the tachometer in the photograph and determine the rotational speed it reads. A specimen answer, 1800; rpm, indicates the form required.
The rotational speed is 2100; rpm
